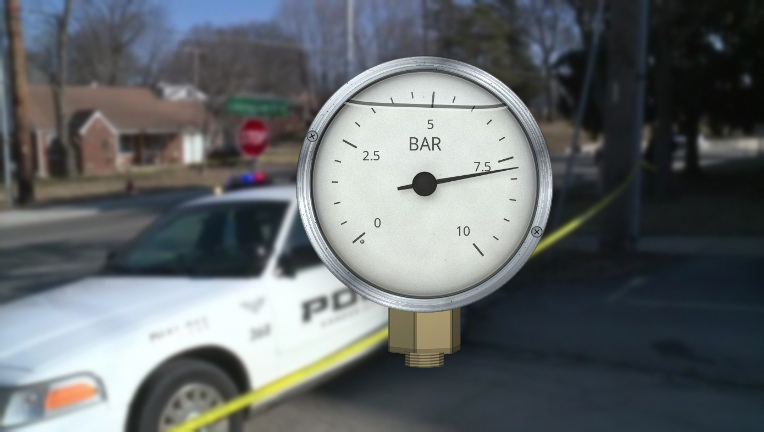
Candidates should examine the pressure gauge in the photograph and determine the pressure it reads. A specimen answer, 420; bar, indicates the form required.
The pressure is 7.75; bar
